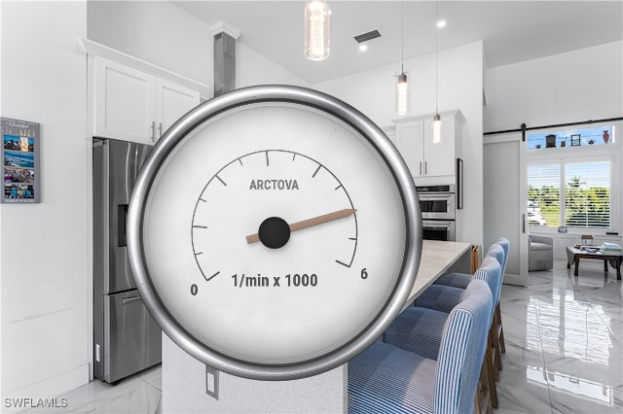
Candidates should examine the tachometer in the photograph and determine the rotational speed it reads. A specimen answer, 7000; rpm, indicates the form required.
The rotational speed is 5000; rpm
